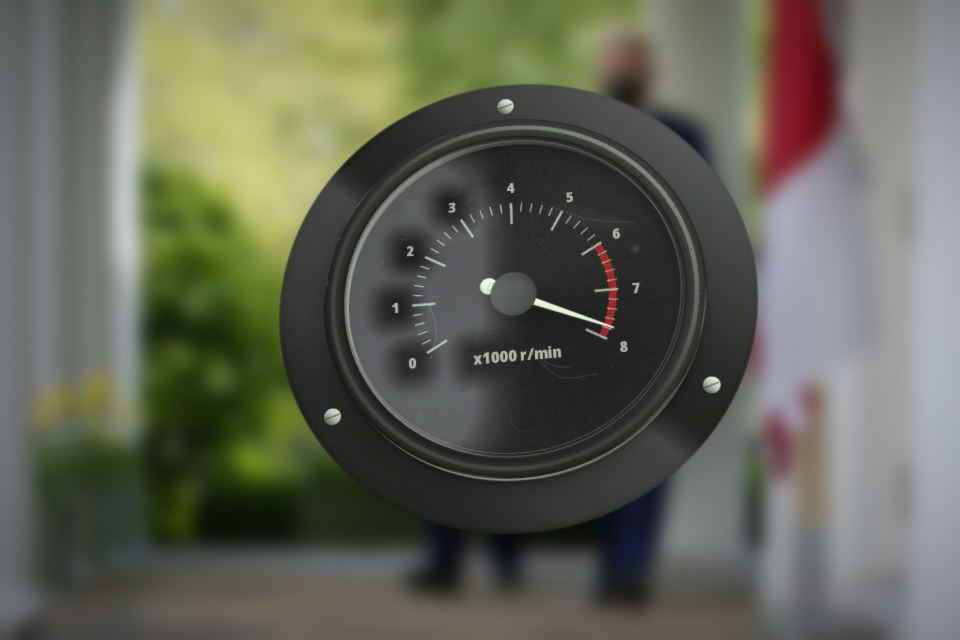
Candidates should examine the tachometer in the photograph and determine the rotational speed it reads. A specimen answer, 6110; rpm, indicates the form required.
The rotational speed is 7800; rpm
